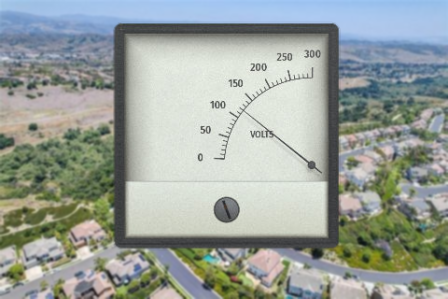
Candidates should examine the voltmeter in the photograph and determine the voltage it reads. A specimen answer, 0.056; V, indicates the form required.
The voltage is 120; V
